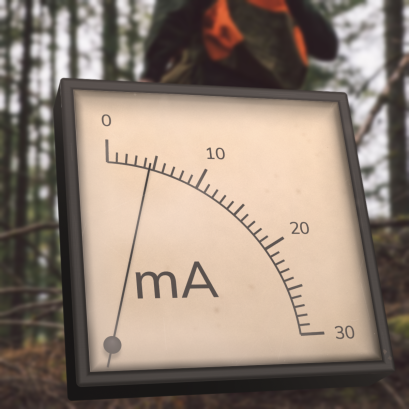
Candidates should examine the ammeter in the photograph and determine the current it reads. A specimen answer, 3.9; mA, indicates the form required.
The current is 4.5; mA
